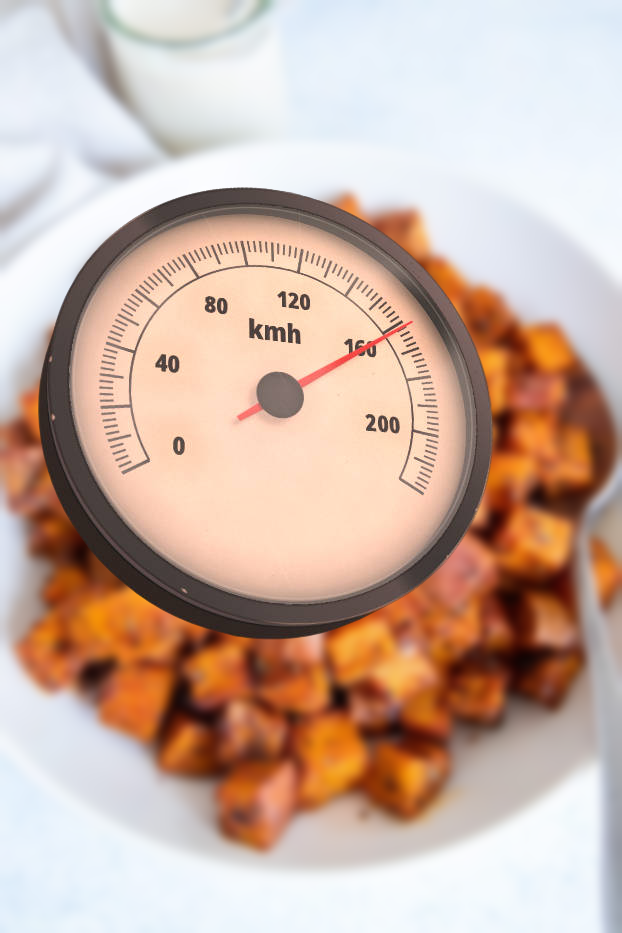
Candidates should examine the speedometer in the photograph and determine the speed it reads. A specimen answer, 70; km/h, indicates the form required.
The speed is 162; km/h
